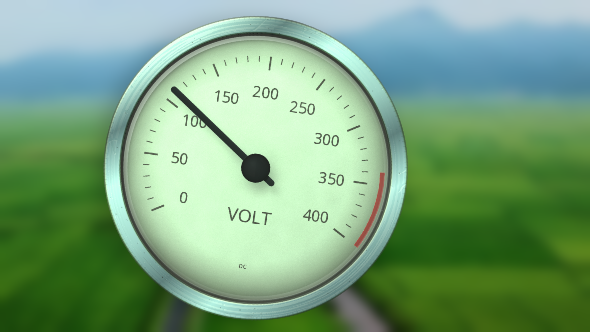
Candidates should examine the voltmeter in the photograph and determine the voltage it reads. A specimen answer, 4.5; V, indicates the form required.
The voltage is 110; V
